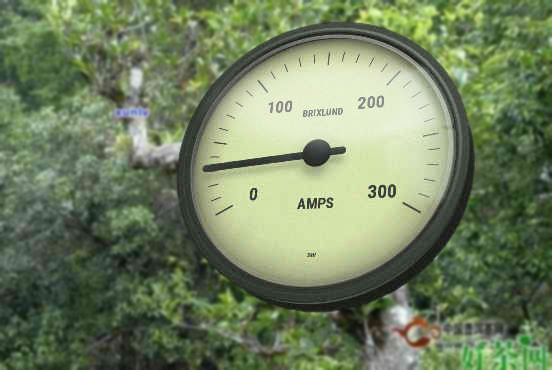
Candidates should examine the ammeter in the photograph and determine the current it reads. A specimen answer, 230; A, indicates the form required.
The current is 30; A
